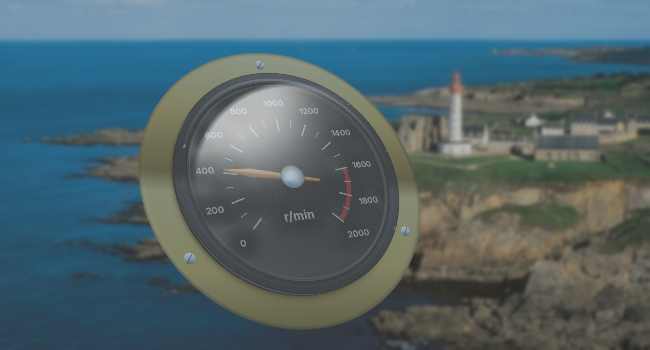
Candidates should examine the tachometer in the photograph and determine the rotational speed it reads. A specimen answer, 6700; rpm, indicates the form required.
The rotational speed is 400; rpm
